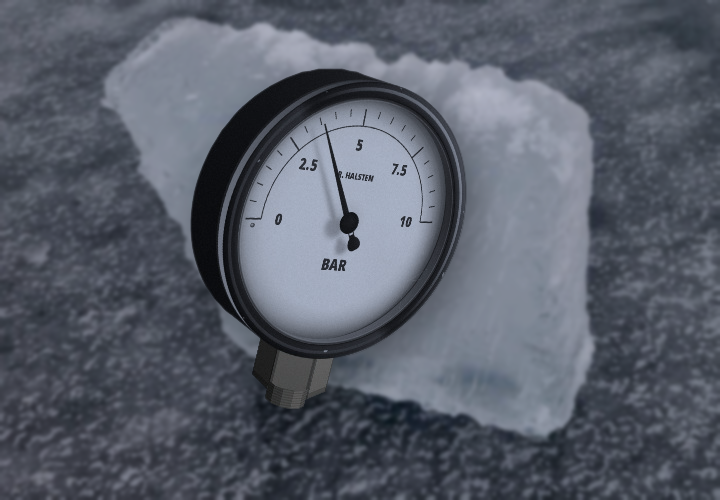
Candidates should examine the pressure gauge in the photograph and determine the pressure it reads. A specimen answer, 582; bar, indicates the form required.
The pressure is 3.5; bar
